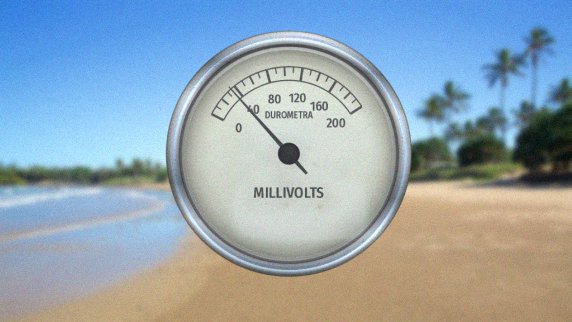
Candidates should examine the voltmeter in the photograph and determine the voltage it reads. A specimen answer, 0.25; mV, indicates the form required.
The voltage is 35; mV
